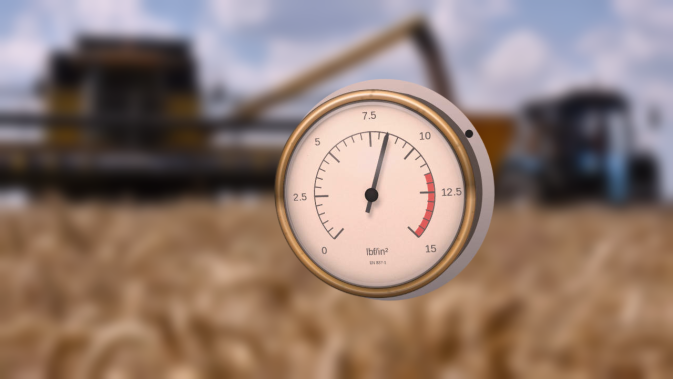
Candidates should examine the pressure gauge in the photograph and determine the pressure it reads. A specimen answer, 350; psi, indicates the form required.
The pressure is 8.5; psi
